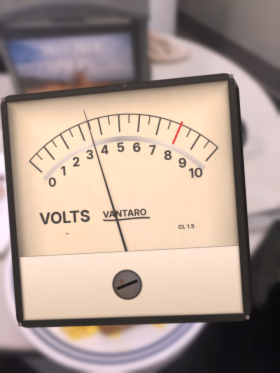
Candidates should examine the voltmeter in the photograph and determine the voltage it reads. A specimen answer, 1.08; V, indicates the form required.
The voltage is 3.5; V
